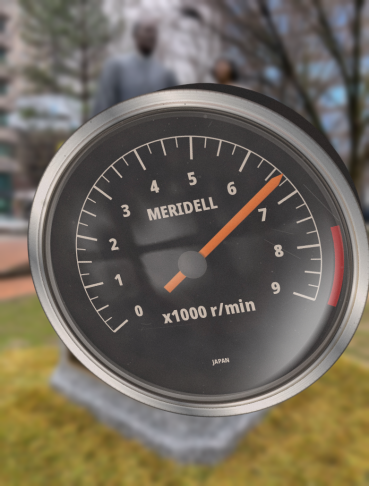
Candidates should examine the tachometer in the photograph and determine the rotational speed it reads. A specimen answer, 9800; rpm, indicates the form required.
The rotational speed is 6625; rpm
